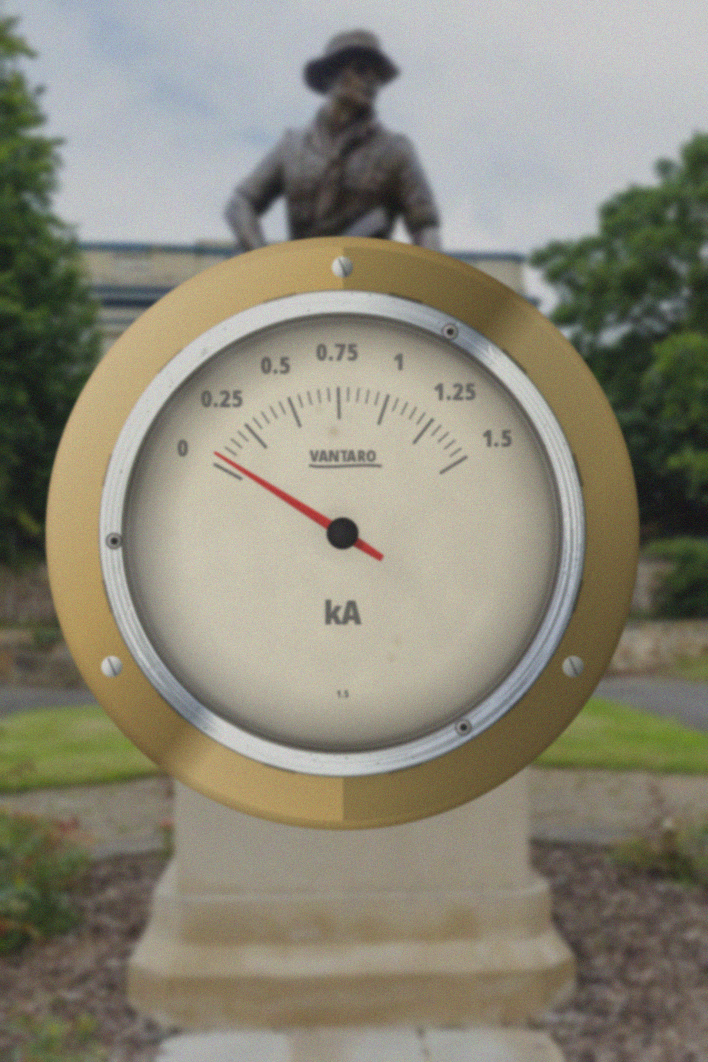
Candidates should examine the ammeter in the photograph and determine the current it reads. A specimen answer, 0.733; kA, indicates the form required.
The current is 0.05; kA
